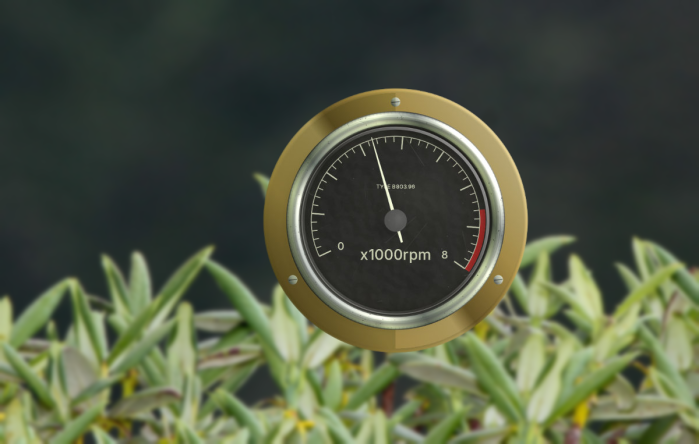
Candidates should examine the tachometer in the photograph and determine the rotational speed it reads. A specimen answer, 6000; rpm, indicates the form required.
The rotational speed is 3300; rpm
